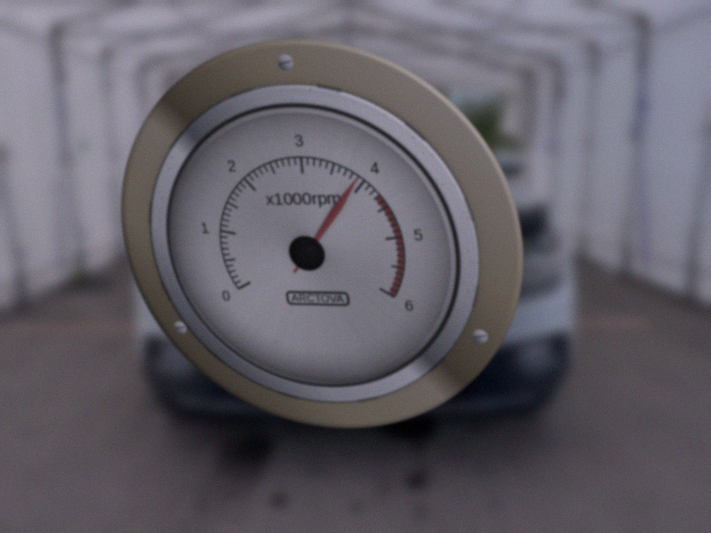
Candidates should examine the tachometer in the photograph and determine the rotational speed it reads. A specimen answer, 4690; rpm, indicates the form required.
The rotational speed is 3900; rpm
